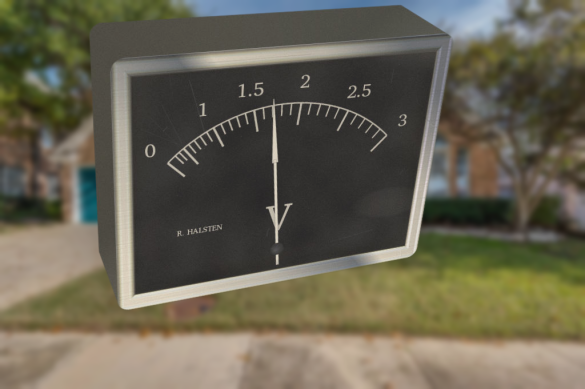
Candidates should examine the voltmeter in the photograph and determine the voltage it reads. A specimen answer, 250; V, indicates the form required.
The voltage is 1.7; V
